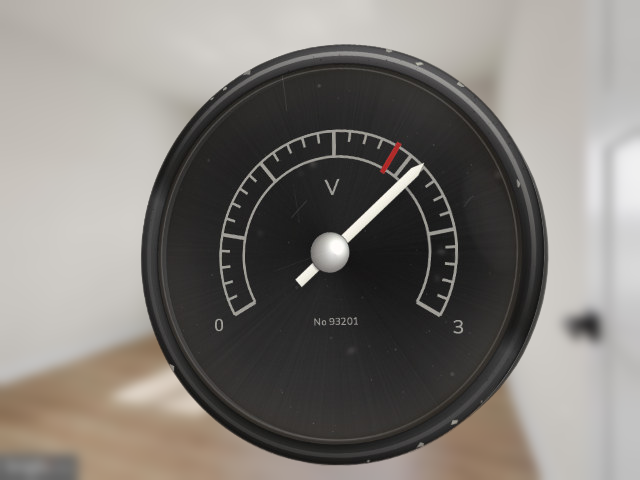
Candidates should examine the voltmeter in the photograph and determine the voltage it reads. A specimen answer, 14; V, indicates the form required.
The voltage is 2.1; V
